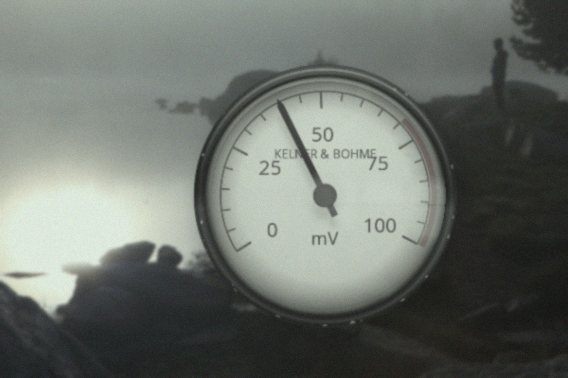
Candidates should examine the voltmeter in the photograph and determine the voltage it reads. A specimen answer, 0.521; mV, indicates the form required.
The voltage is 40; mV
